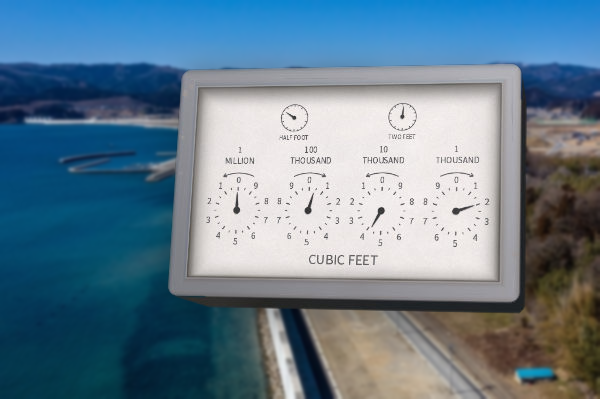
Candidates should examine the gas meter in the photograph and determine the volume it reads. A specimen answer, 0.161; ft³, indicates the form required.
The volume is 4200; ft³
